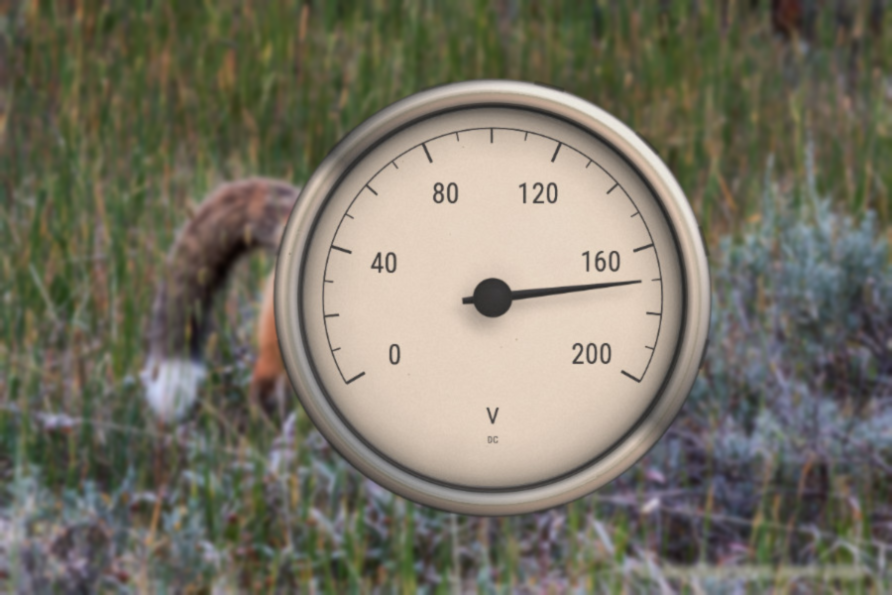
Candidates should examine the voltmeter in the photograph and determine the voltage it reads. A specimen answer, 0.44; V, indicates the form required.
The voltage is 170; V
